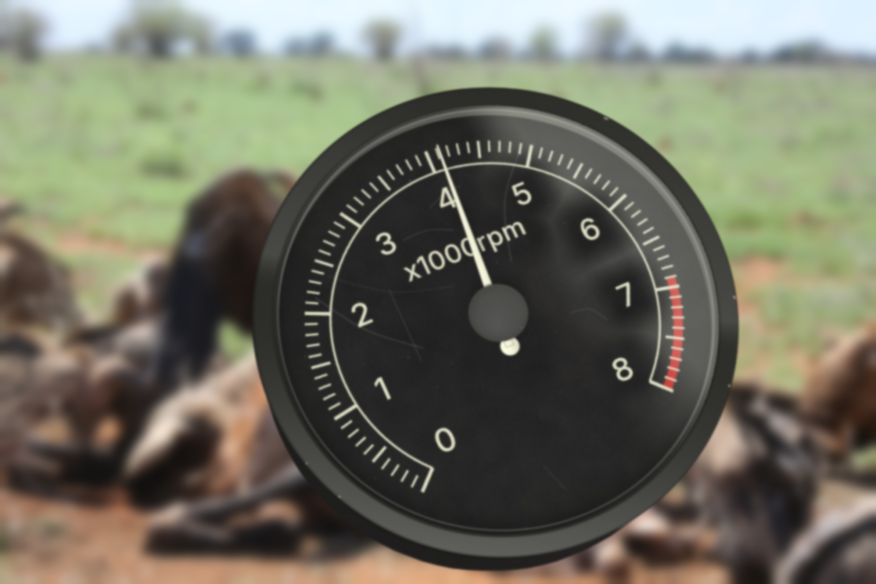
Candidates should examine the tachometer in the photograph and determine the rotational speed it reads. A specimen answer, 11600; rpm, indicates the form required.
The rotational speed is 4100; rpm
